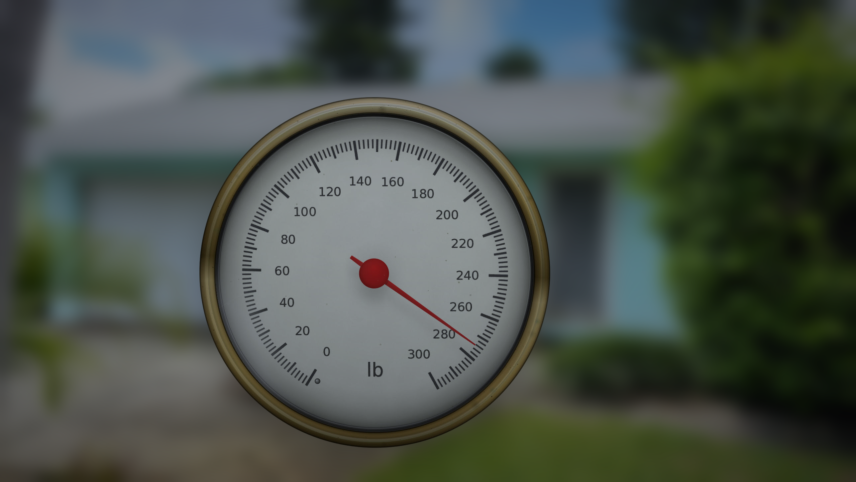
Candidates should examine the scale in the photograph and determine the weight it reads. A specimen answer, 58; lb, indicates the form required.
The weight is 274; lb
